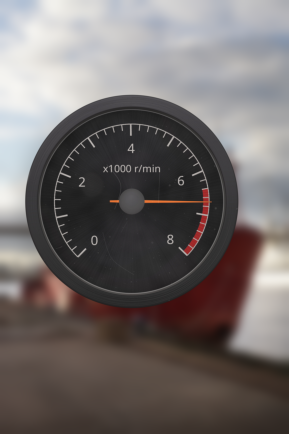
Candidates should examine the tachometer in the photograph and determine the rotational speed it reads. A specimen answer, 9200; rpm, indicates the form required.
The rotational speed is 6700; rpm
